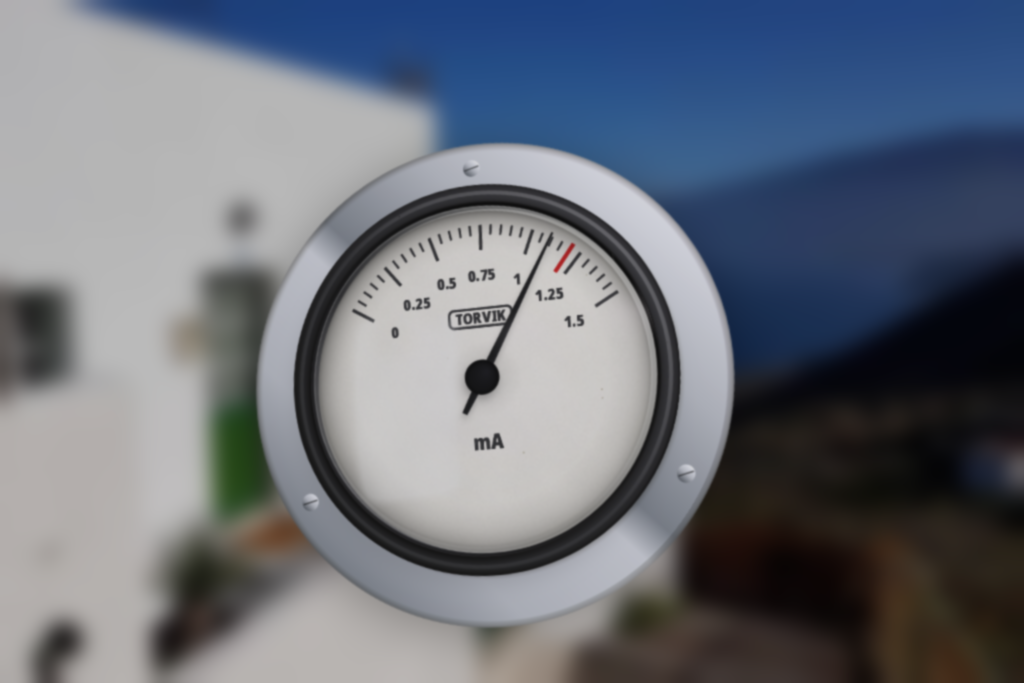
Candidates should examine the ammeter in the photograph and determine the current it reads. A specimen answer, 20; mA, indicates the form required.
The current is 1.1; mA
